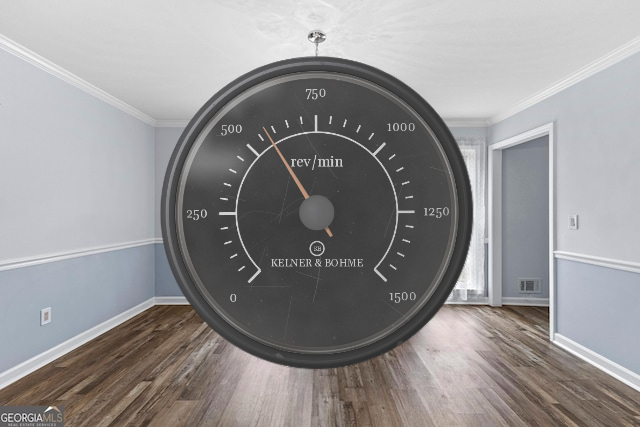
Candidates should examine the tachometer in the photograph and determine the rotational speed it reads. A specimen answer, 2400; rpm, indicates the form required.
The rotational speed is 575; rpm
